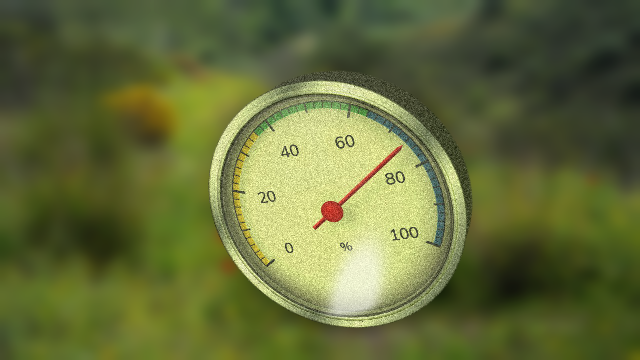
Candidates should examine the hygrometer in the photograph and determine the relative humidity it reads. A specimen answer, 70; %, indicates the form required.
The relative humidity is 74; %
